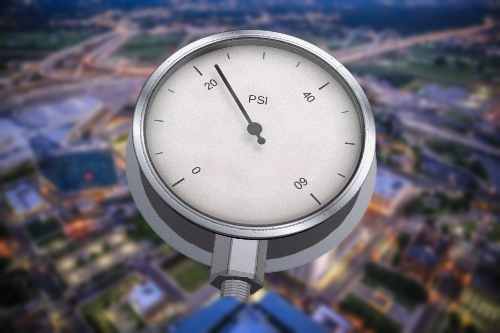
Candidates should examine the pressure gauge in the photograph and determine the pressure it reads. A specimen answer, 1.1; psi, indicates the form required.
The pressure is 22.5; psi
